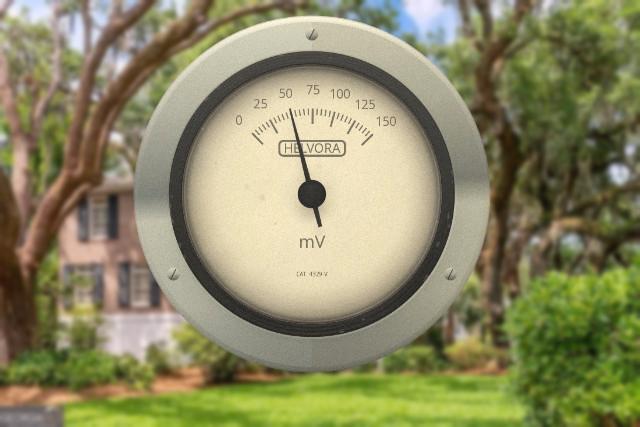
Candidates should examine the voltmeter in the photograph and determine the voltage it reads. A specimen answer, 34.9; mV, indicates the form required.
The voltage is 50; mV
